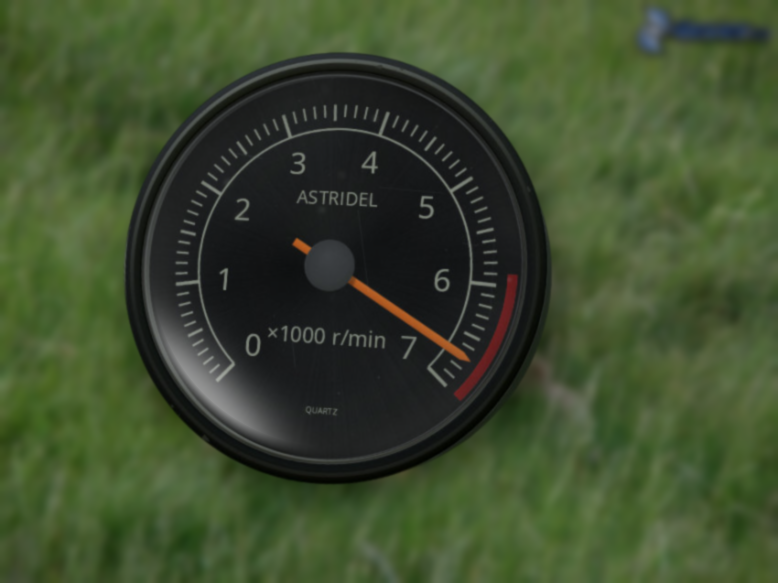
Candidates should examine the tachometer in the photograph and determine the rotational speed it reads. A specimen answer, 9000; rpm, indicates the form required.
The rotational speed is 6700; rpm
